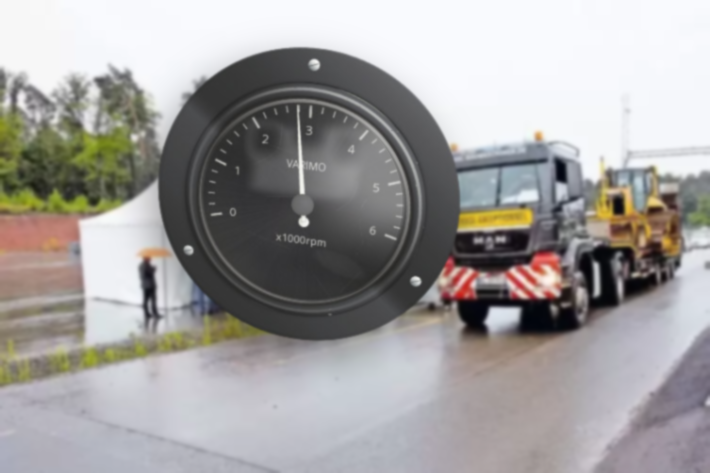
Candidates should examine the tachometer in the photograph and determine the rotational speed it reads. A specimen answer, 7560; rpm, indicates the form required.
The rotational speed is 2800; rpm
